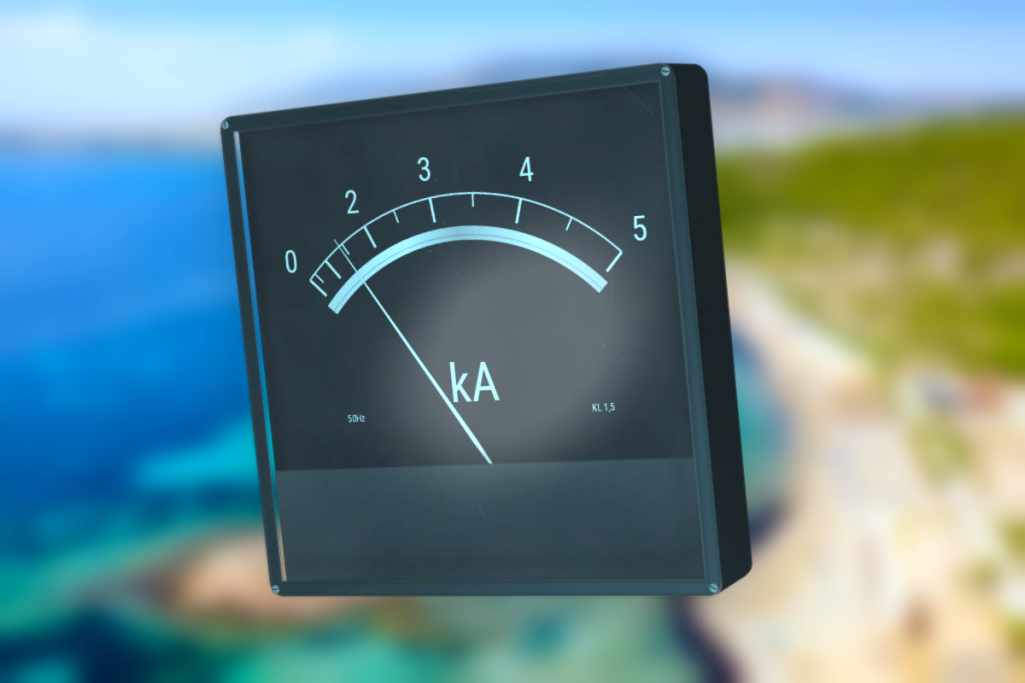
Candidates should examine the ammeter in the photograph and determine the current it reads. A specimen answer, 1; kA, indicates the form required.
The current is 1.5; kA
